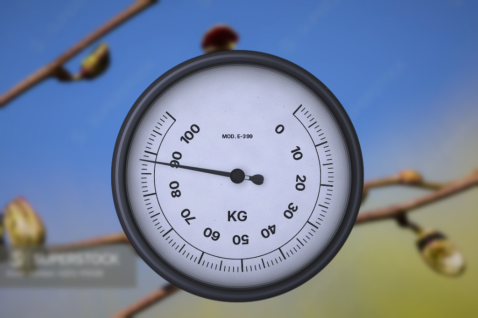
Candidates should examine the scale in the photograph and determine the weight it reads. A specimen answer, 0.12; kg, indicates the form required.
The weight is 88; kg
